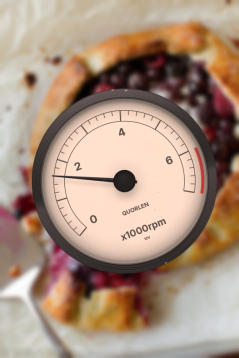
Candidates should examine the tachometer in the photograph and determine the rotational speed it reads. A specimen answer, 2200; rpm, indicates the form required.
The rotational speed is 1600; rpm
